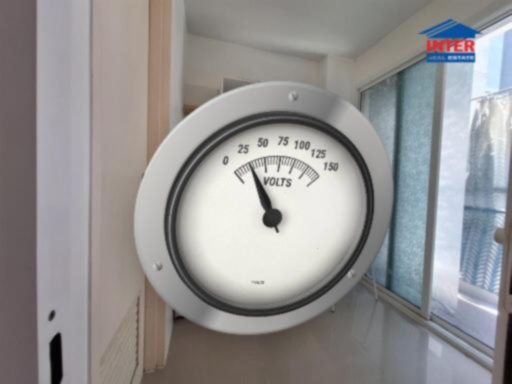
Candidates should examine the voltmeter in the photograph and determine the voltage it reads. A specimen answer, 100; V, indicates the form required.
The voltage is 25; V
